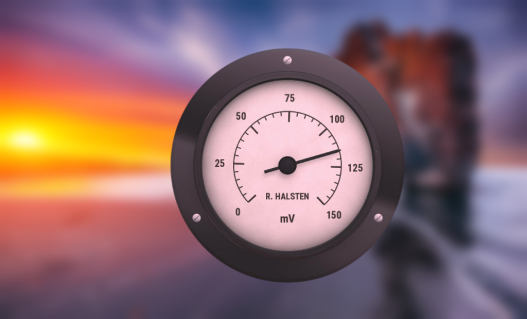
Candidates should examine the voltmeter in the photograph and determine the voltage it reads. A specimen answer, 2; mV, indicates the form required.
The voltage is 115; mV
